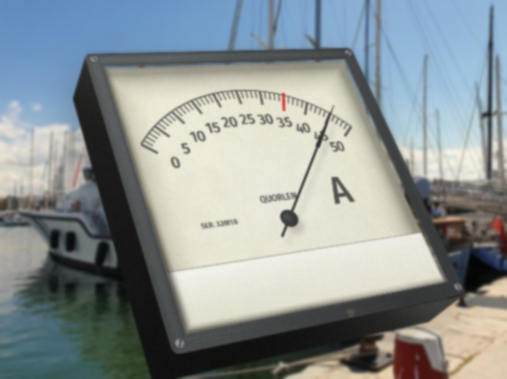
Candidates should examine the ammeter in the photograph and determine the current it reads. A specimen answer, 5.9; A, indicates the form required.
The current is 45; A
